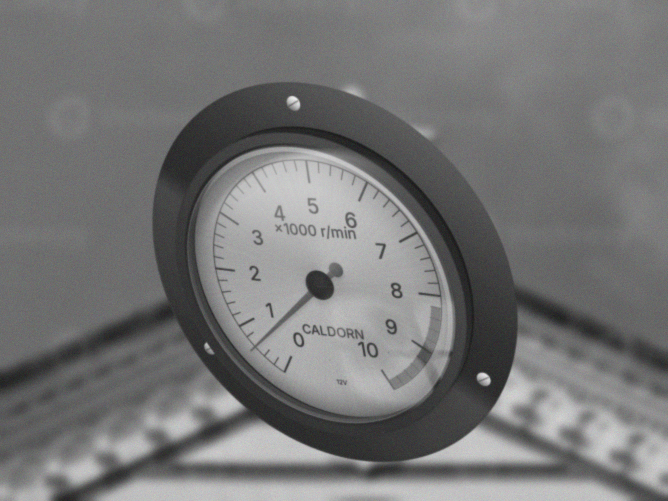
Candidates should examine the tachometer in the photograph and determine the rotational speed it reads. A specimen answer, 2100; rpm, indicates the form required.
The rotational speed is 600; rpm
